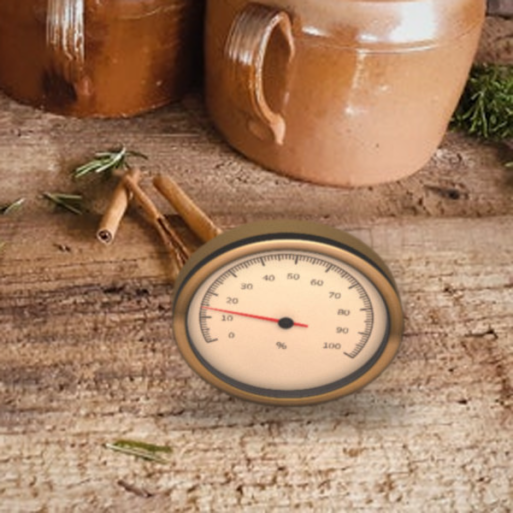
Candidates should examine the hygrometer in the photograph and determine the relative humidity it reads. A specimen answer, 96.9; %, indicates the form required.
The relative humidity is 15; %
